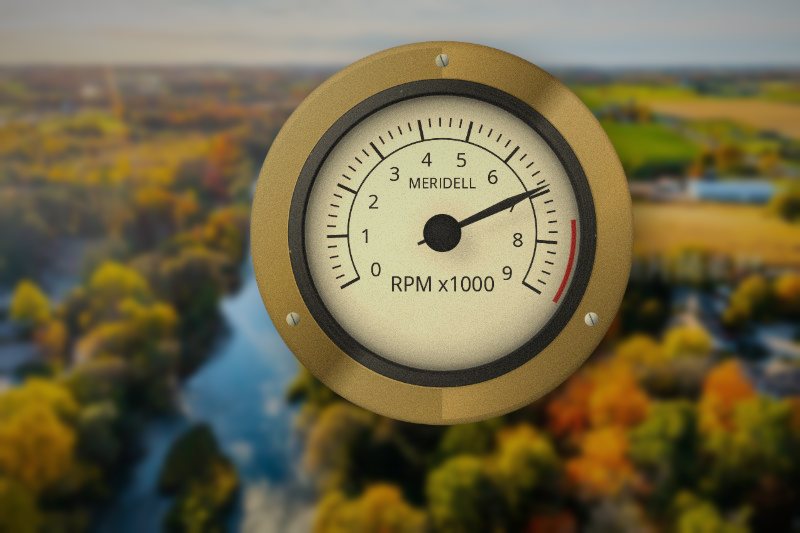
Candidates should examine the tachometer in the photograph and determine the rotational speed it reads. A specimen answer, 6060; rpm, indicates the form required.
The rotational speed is 6900; rpm
